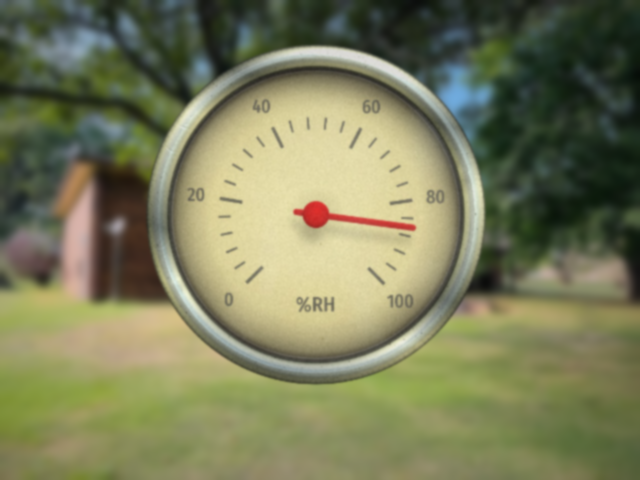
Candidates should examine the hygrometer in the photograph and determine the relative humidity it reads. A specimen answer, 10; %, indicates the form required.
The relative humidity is 86; %
